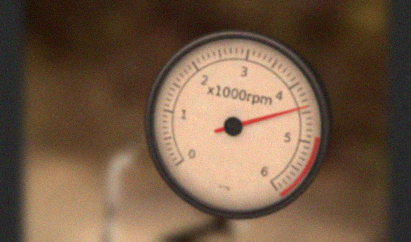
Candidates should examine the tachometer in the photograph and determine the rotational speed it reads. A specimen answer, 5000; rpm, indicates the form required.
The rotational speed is 4400; rpm
